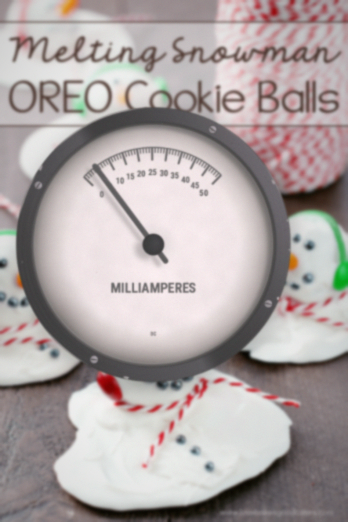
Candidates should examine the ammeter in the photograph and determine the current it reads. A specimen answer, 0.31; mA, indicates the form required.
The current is 5; mA
